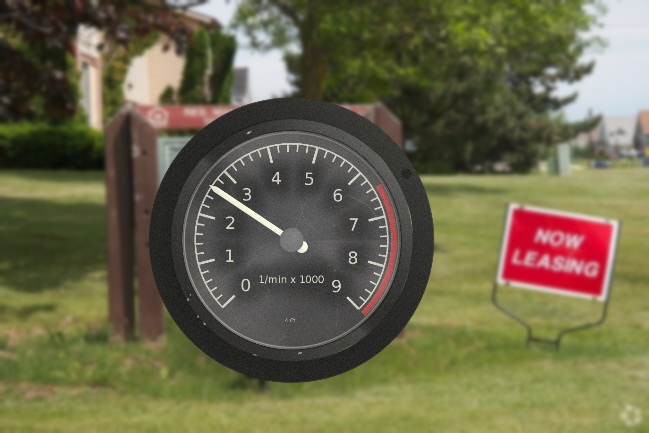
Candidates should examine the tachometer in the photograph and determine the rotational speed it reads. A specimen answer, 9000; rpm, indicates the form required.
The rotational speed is 2600; rpm
